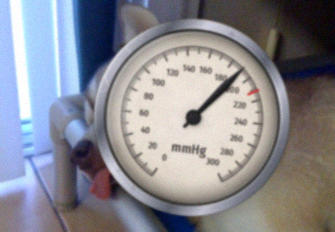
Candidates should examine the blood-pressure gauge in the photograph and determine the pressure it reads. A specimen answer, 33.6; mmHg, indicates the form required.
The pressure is 190; mmHg
